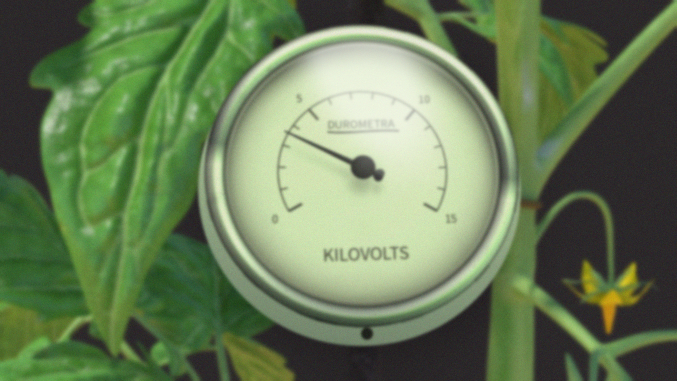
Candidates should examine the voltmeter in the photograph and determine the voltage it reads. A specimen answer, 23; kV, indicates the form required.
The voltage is 3.5; kV
